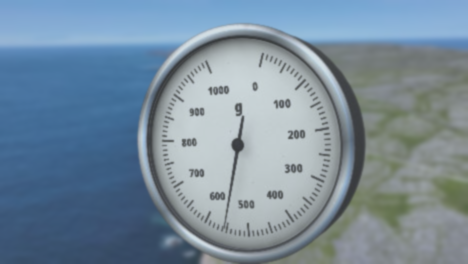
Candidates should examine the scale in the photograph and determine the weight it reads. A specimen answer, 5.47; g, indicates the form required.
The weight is 550; g
